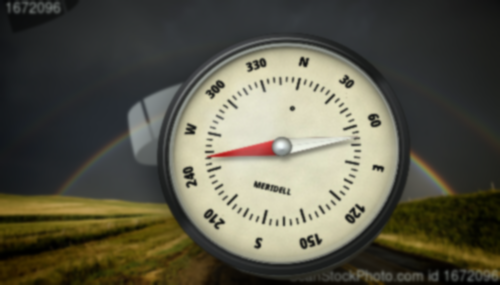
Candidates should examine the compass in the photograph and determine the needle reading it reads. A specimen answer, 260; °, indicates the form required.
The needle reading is 250; °
